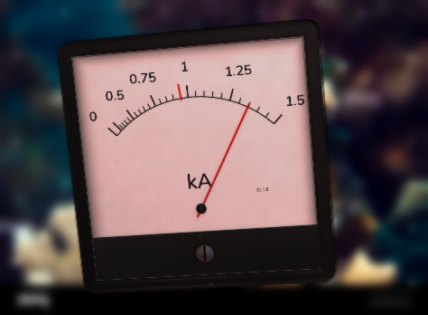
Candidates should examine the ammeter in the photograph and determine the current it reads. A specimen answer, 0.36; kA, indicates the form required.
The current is 1.35; kA
